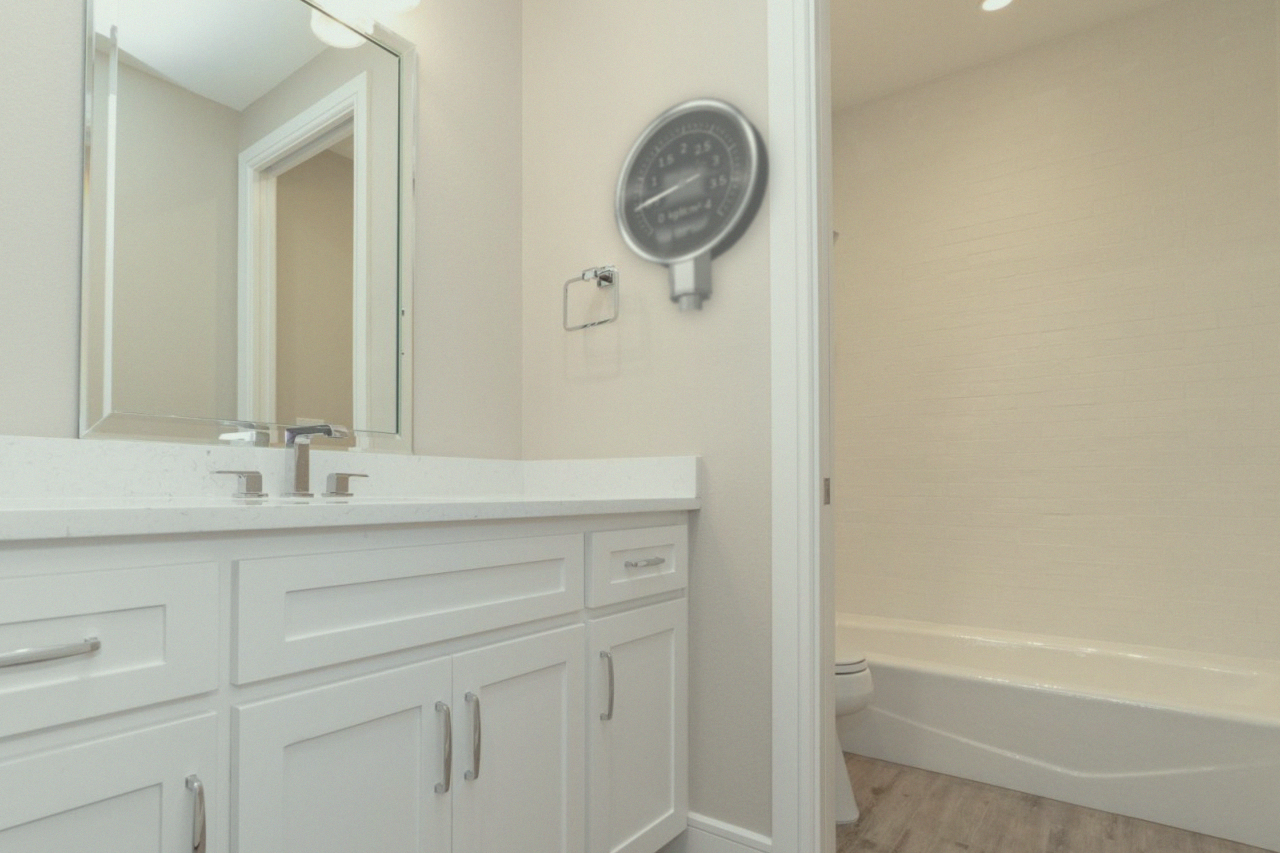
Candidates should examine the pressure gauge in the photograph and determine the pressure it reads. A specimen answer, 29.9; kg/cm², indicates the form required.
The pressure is 0.5; kg/cm²
